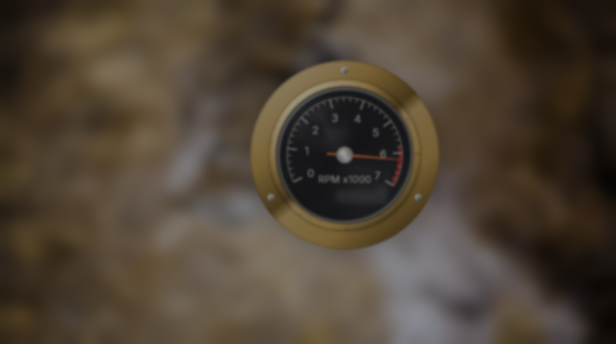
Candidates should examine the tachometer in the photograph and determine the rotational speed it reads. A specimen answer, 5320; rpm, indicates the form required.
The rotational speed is 6200; rpm
